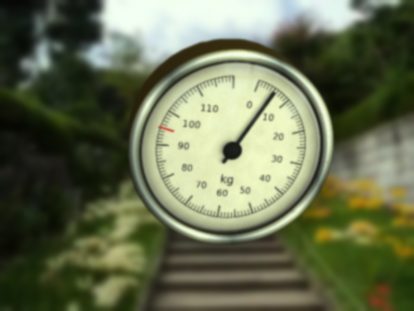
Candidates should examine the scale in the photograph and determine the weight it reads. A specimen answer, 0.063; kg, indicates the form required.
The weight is 5; kg
